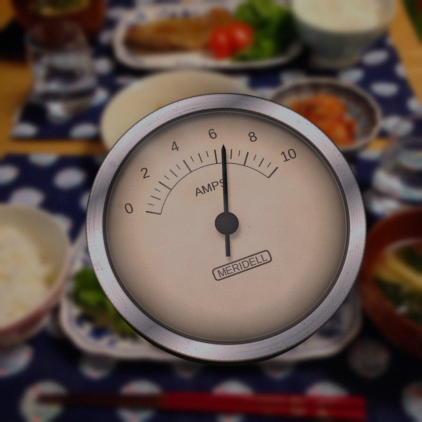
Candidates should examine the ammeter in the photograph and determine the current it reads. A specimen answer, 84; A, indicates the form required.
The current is 6.5; A
